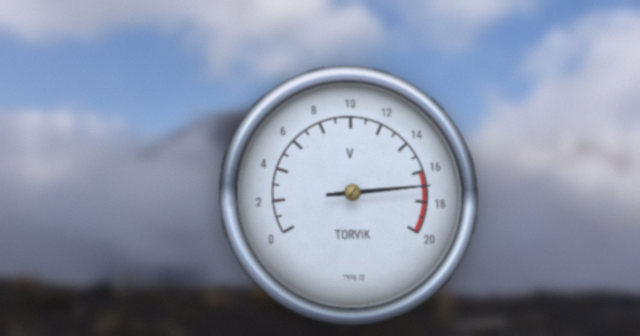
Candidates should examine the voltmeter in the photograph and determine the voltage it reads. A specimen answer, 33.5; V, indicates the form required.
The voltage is 17; V
